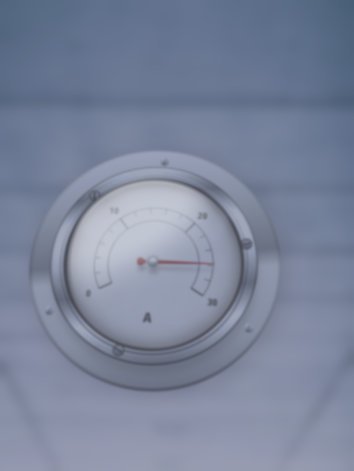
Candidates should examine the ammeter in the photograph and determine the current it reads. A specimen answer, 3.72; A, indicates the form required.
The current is 26; A
